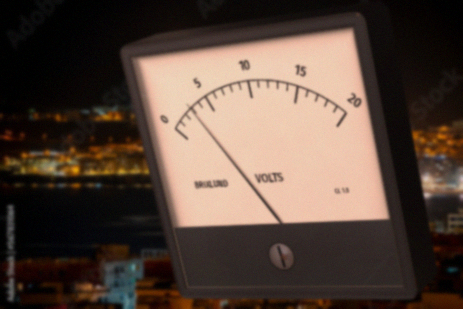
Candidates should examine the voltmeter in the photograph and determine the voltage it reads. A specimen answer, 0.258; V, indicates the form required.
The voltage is 3; V
